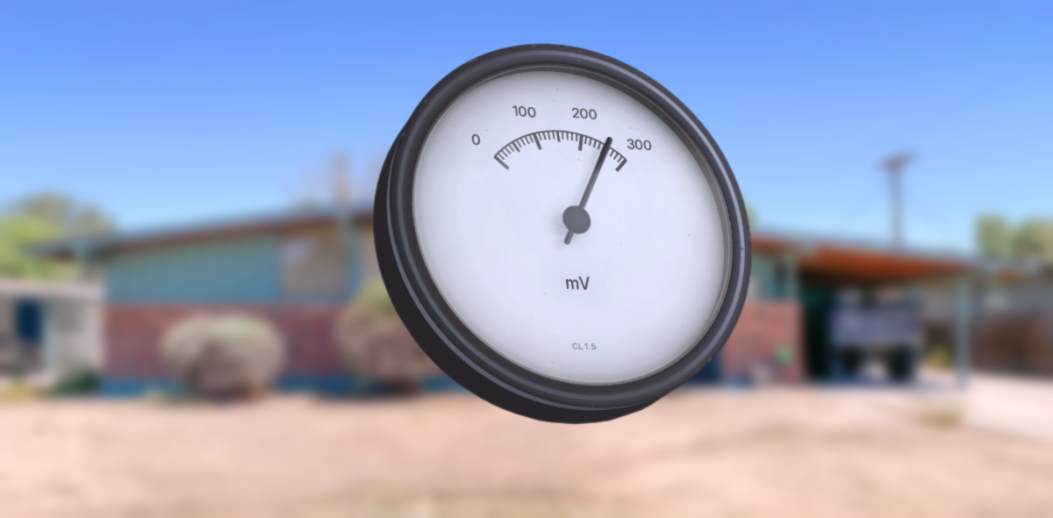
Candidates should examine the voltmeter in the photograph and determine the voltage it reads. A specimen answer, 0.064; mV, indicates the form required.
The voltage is 250; mV
